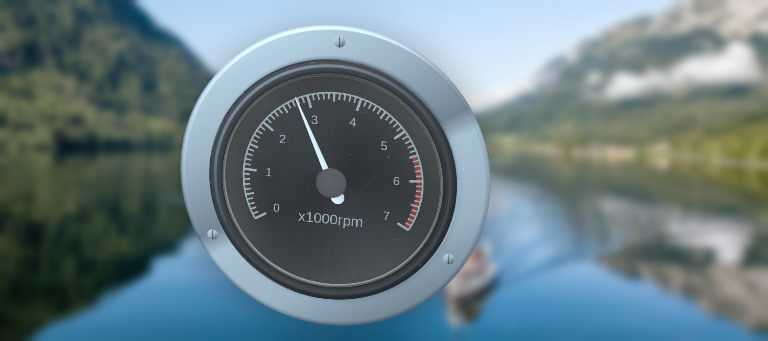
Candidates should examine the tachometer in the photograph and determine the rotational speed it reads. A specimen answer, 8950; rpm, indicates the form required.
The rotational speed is 2800; rpm
